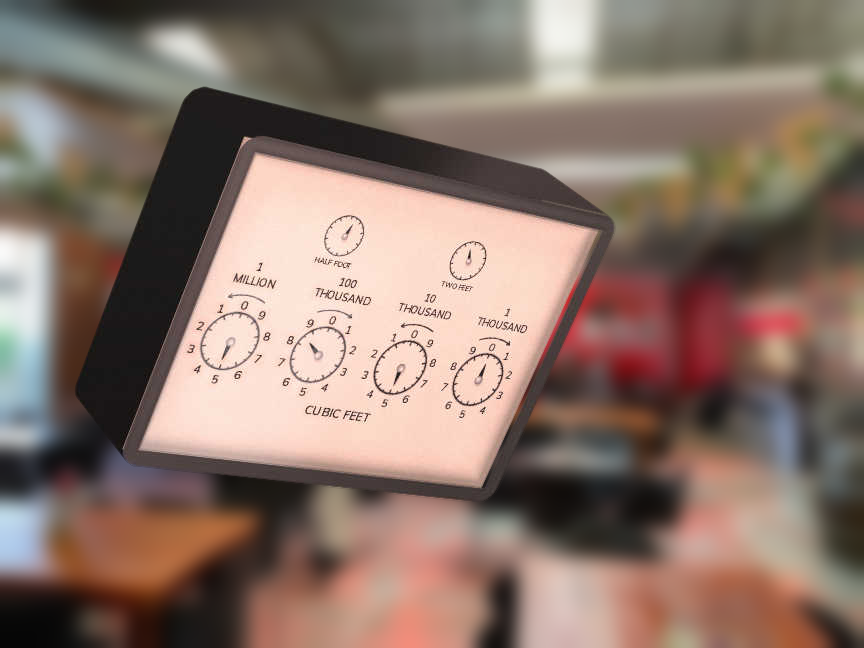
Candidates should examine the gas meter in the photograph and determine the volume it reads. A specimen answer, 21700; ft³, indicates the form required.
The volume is 485000; ft³
